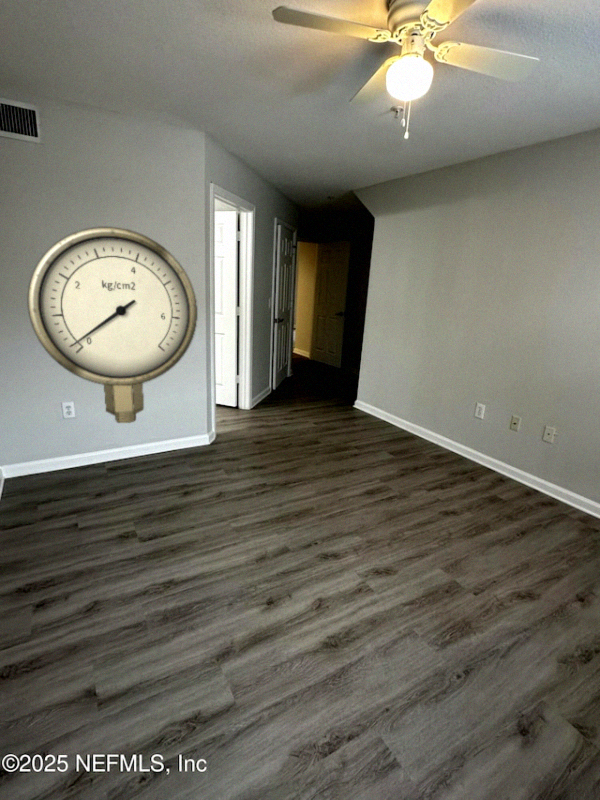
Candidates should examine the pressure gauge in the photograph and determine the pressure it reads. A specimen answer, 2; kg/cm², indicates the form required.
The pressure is 0.2; kg/cm²
